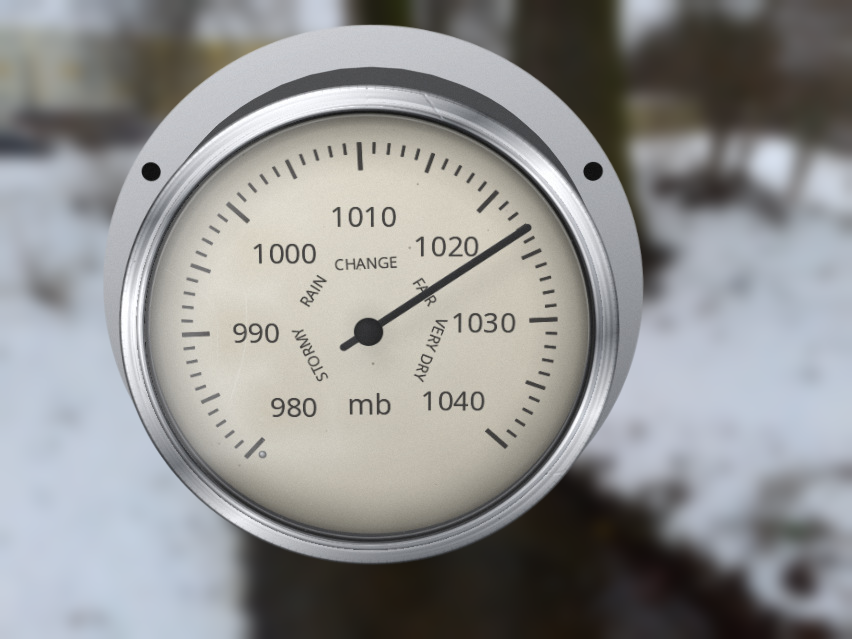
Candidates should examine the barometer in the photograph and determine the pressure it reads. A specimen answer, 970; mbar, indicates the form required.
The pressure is 1023; mbar
